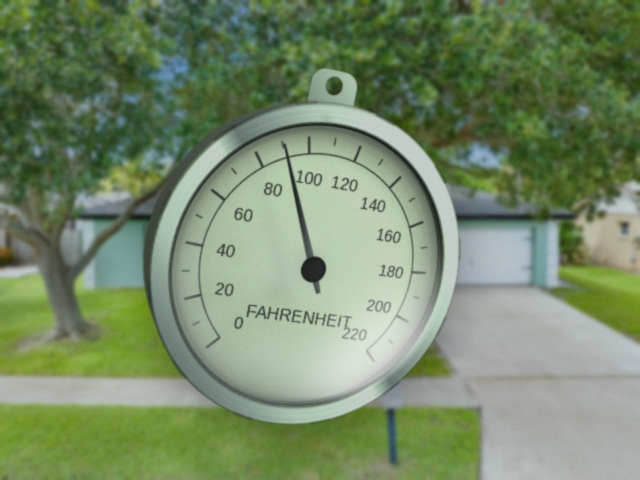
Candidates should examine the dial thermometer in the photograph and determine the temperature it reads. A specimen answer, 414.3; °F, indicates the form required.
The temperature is 90; °F
